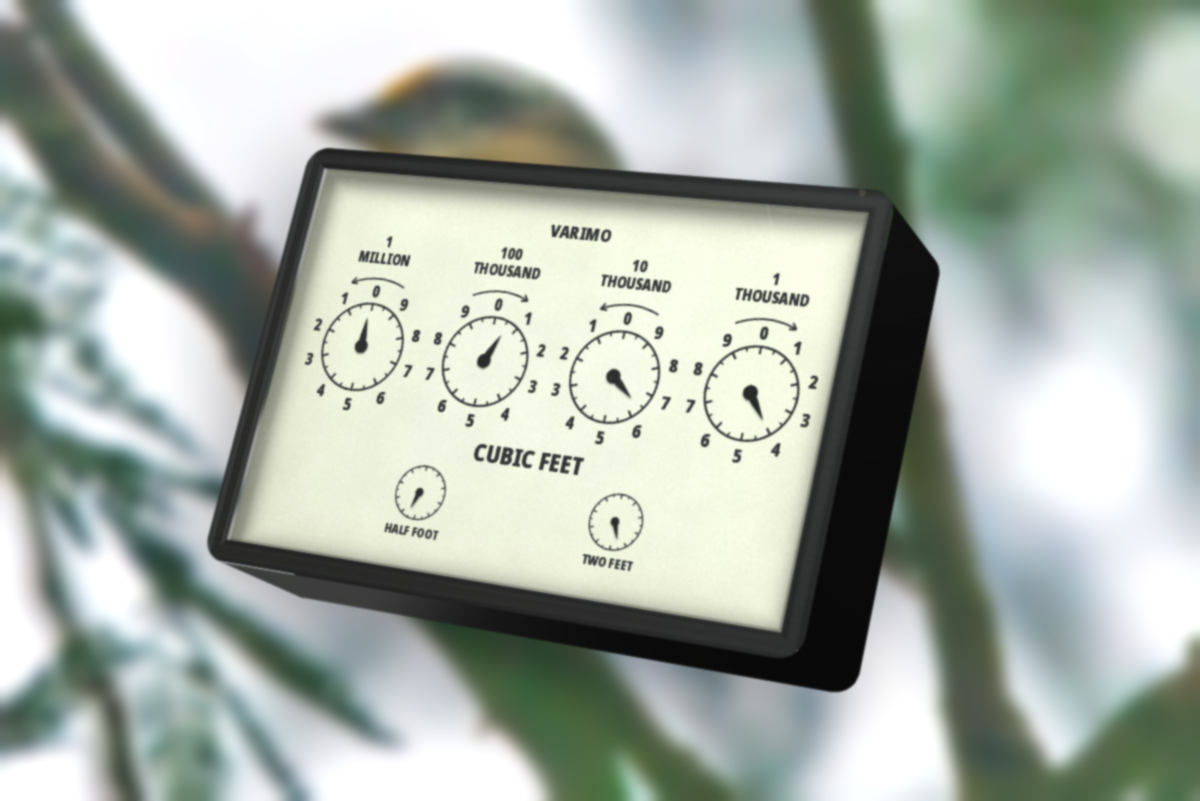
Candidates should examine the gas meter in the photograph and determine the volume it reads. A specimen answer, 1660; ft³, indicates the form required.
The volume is 6400; ft³
